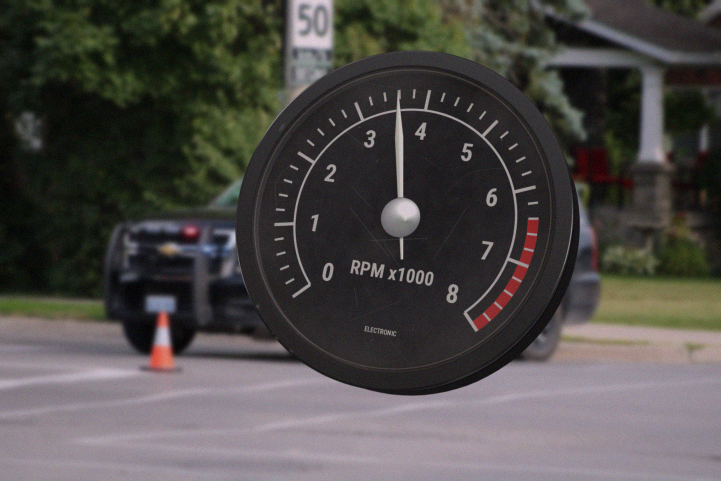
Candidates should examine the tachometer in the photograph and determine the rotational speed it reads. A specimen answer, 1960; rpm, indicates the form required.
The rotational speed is 3600; rpm
